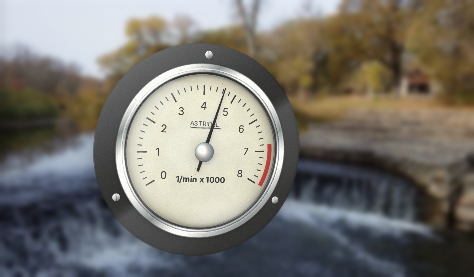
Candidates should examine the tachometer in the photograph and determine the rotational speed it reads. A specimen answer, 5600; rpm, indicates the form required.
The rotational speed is 4600; rpm
